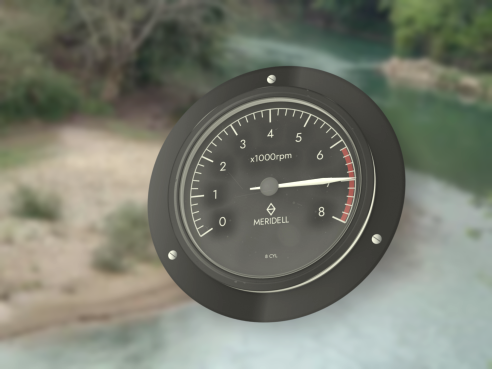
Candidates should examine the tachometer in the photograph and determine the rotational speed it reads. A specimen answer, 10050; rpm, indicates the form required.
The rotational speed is 7000; rpm
